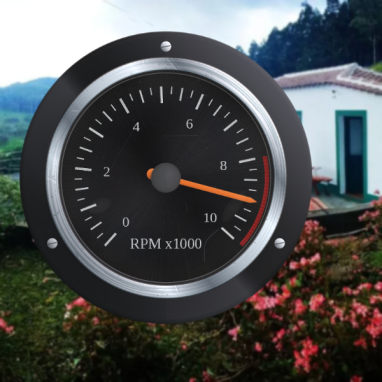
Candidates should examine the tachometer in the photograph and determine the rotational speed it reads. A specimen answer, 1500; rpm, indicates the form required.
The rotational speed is 9000; rpm
